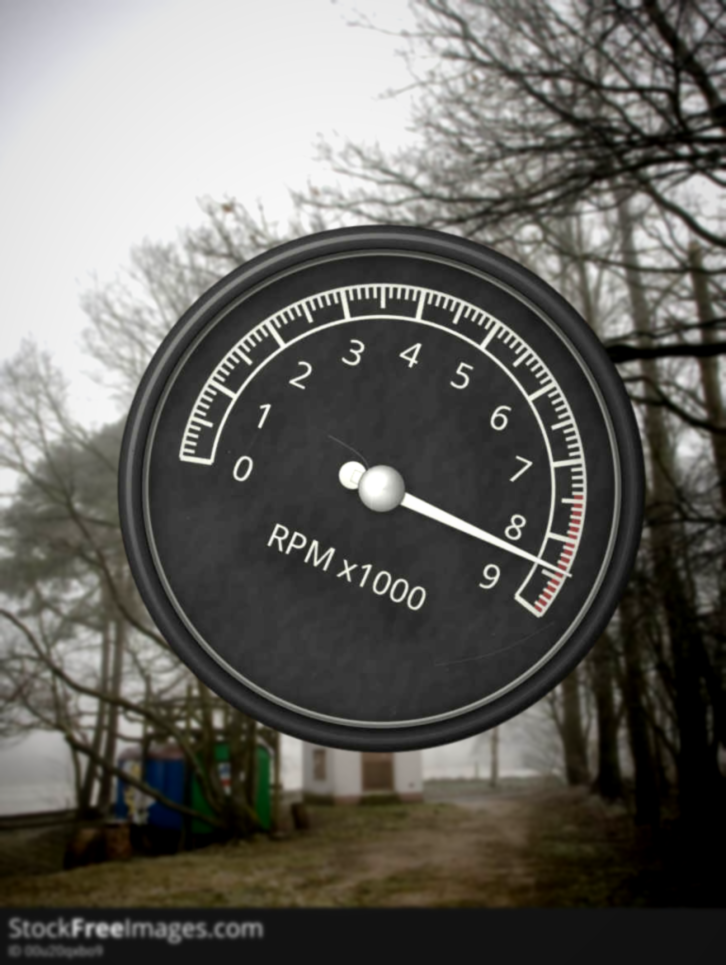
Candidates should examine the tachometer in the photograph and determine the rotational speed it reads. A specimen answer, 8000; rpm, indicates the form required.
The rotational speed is 8400; rpm
